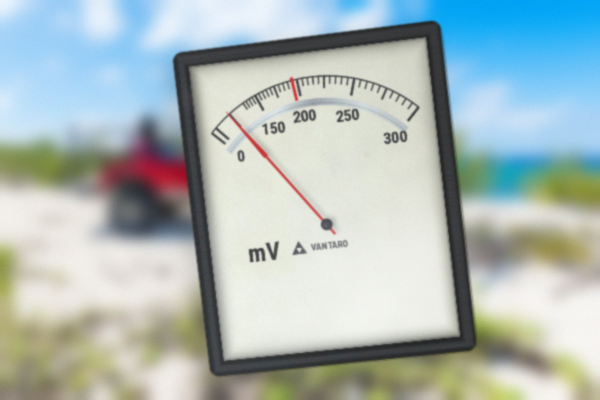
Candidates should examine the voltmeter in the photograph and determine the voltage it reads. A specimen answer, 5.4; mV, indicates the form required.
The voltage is 100; mV
